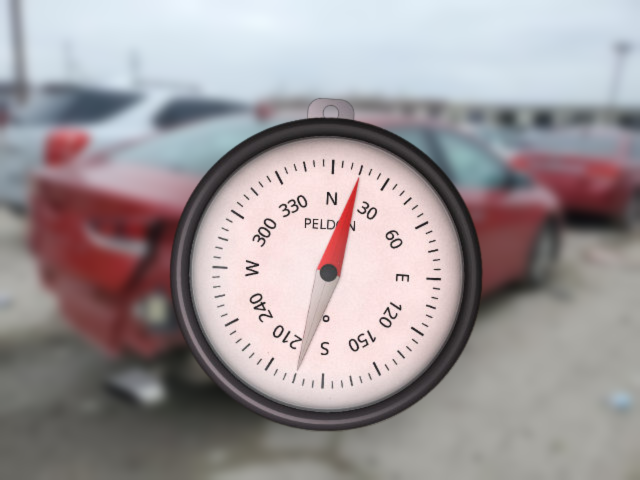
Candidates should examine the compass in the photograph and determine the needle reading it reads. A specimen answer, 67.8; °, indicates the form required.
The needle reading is 15; °
